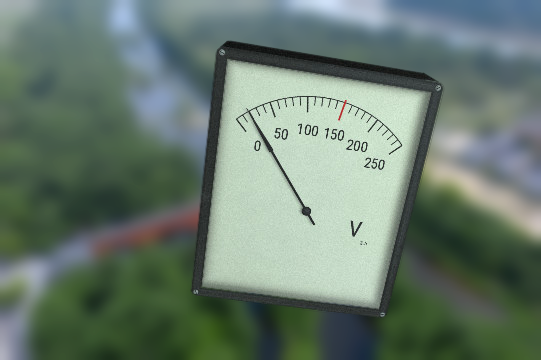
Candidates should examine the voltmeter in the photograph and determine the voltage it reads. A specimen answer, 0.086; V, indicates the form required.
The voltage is 20; V
